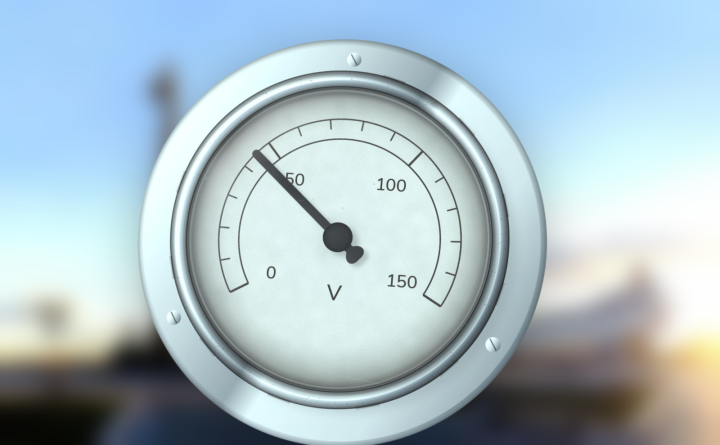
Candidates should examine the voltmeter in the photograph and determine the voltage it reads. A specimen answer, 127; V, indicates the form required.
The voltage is 45; V
